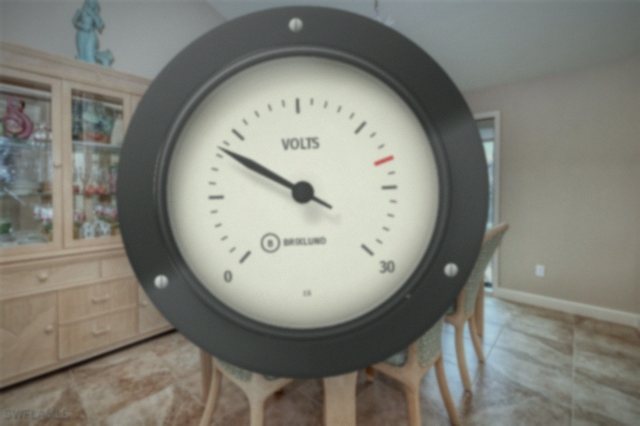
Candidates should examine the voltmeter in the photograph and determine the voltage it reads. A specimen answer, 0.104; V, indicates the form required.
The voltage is 8.5; V
